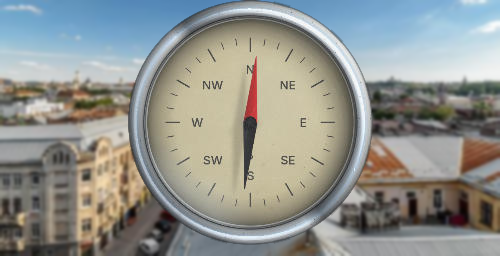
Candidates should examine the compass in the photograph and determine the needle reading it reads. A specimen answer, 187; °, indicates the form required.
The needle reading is 5; °
